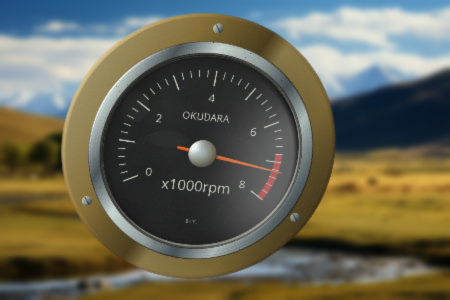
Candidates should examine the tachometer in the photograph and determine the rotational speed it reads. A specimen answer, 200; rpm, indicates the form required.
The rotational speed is 7200; rpm
